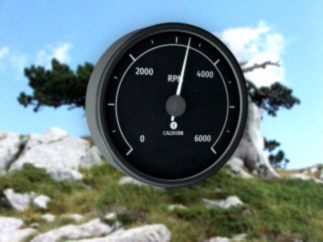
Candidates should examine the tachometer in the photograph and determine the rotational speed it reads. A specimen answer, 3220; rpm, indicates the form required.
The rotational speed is 3250; rpm
